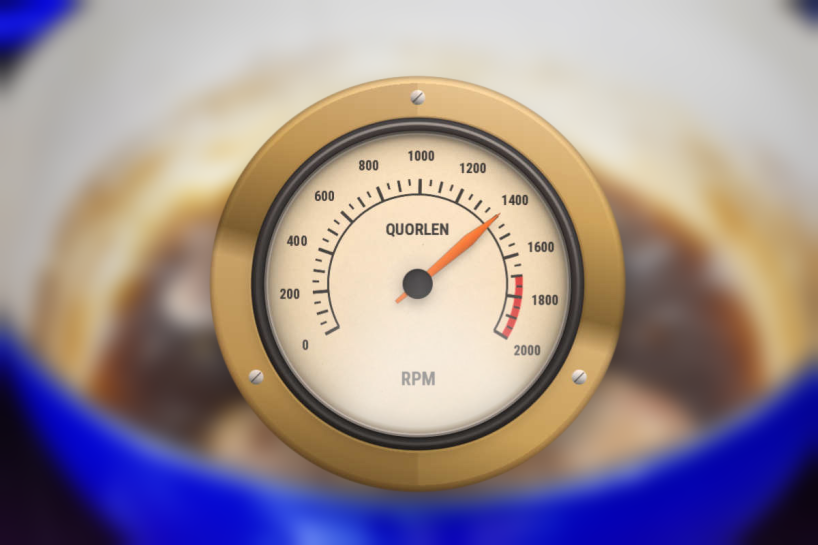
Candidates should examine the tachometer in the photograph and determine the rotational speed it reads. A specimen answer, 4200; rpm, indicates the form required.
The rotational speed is 1400; rpm
